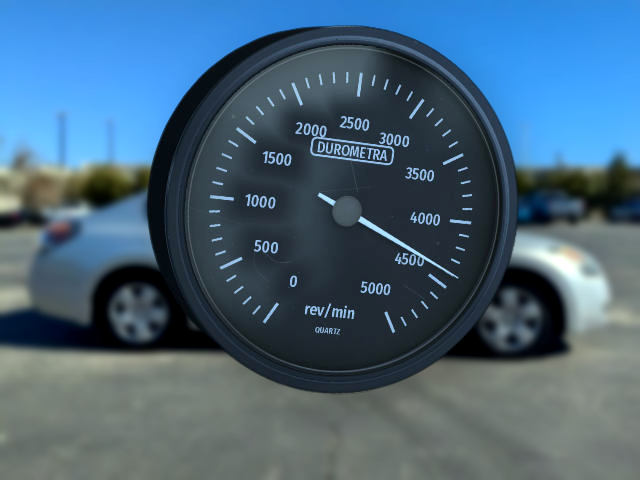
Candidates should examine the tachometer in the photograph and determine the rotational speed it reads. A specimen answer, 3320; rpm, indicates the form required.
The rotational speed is 4400; rpm
